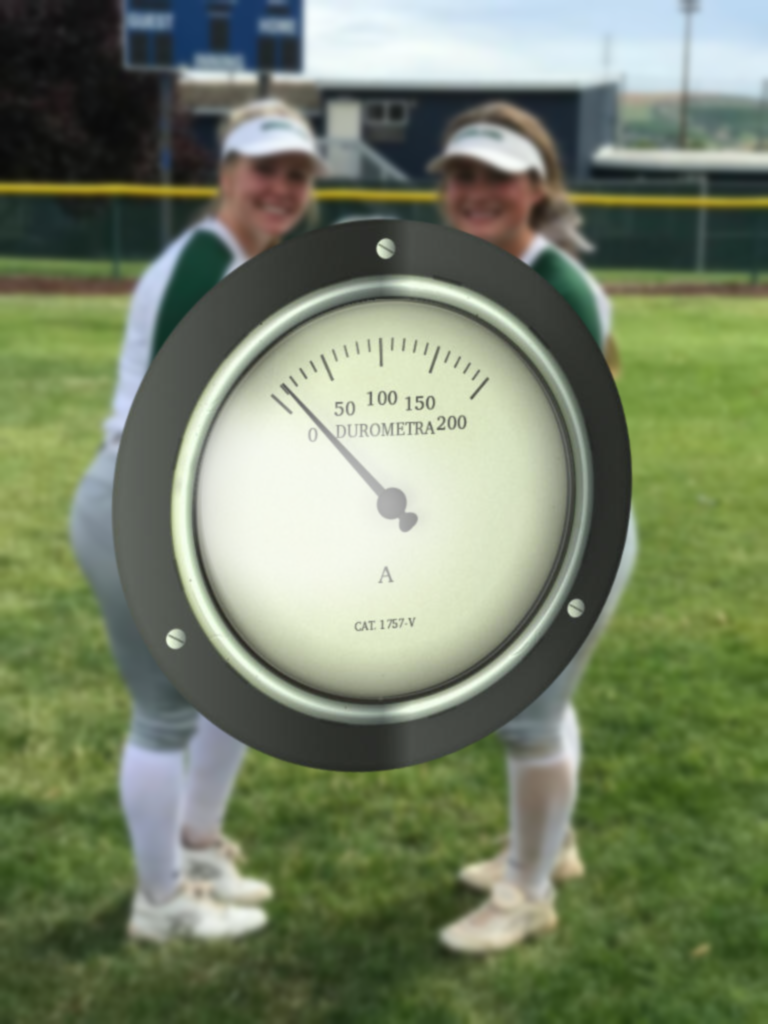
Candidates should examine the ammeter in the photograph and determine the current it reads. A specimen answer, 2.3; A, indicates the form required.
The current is 10; A
